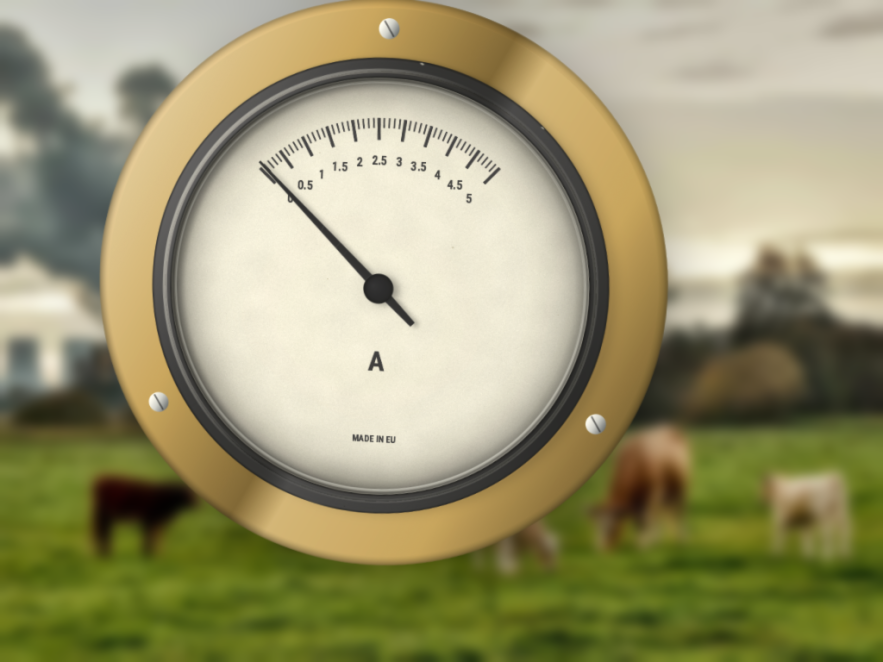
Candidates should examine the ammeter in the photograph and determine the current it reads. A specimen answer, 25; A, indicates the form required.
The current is 0.1; A
